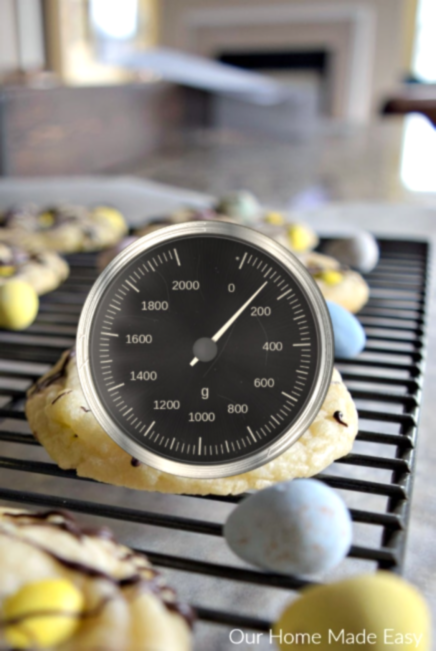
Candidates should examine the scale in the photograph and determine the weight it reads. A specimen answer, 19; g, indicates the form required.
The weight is 120; g
